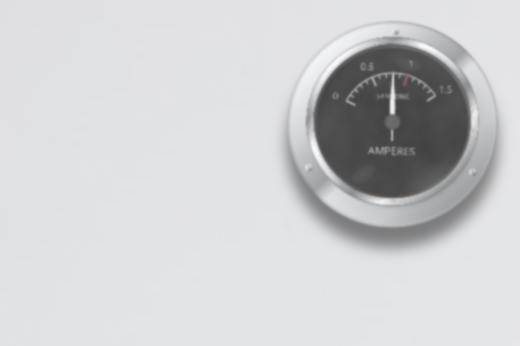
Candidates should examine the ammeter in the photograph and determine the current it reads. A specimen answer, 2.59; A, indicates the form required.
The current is 0.8; A
